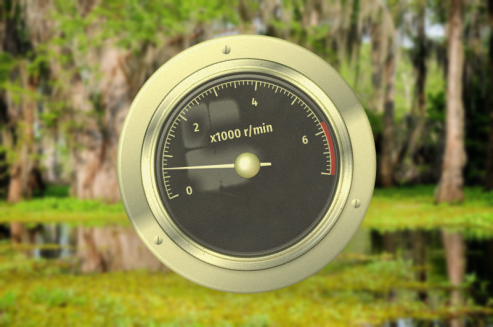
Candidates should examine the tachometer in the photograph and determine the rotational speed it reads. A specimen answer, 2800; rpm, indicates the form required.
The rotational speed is 700; rpm
